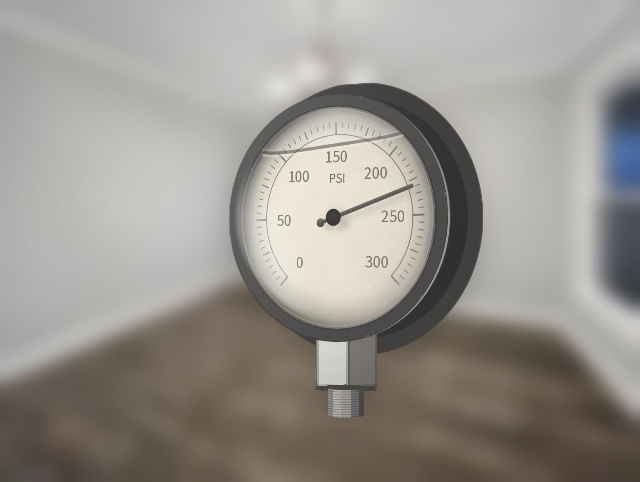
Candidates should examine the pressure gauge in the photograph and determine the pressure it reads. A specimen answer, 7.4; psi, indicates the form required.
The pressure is 230; psi
